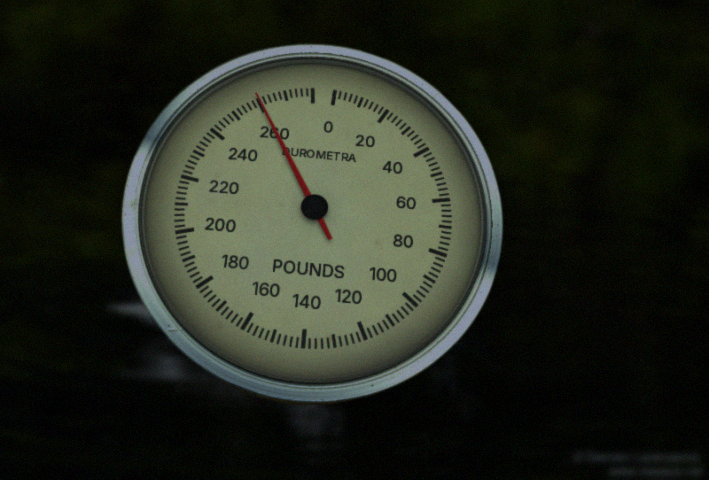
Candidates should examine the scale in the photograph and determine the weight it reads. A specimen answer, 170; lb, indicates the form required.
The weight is 260; lb
